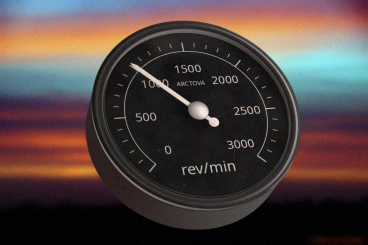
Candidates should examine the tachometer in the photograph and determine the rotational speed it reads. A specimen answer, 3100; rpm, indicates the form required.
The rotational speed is 1000; rpm
